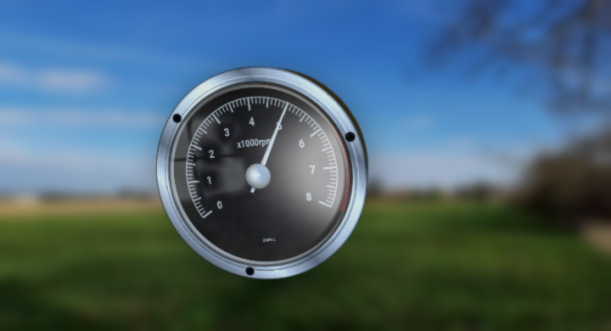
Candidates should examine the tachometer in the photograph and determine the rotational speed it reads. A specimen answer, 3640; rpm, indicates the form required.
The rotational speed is 5000; rpm
